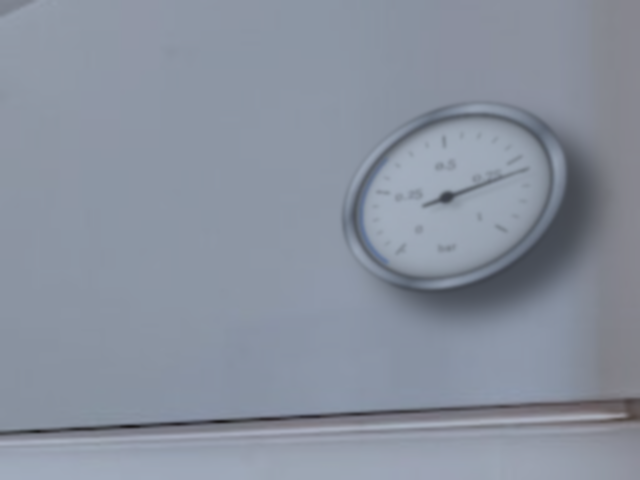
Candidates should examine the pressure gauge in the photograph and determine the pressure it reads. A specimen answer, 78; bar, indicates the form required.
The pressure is 0.8; bar
